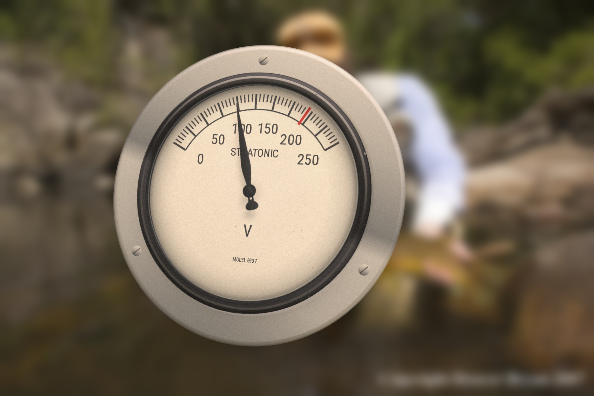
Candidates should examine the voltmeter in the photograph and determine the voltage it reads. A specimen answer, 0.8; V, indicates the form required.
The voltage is 100; V
